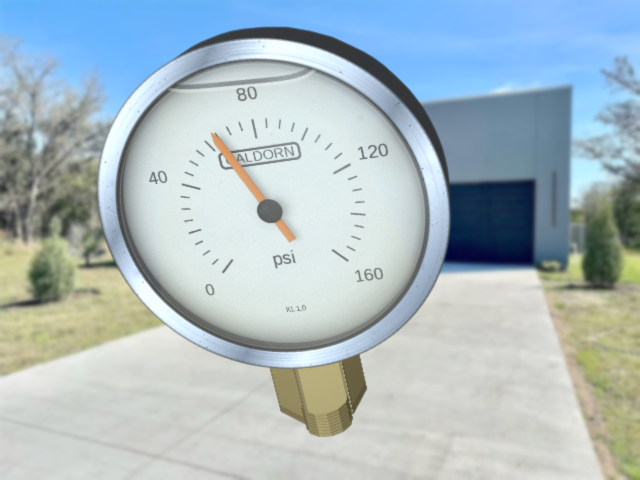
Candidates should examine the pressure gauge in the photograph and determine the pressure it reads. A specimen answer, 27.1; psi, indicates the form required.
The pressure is 65; psi
